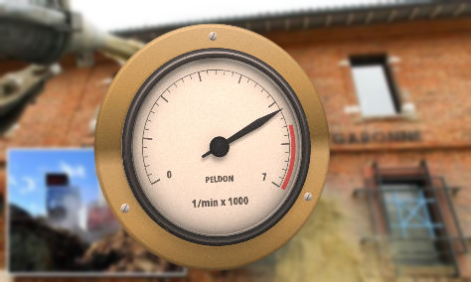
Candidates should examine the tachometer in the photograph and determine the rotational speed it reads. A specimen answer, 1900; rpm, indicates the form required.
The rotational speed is 5200; rpm
